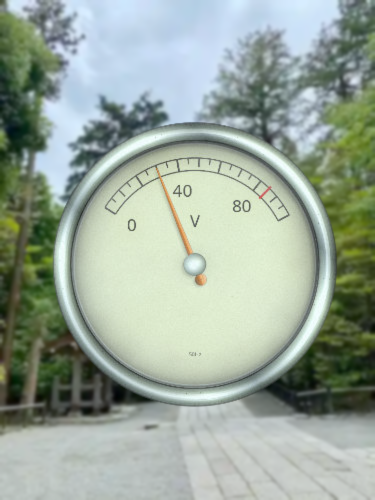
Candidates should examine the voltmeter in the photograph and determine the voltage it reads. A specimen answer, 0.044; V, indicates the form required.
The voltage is 30; V
